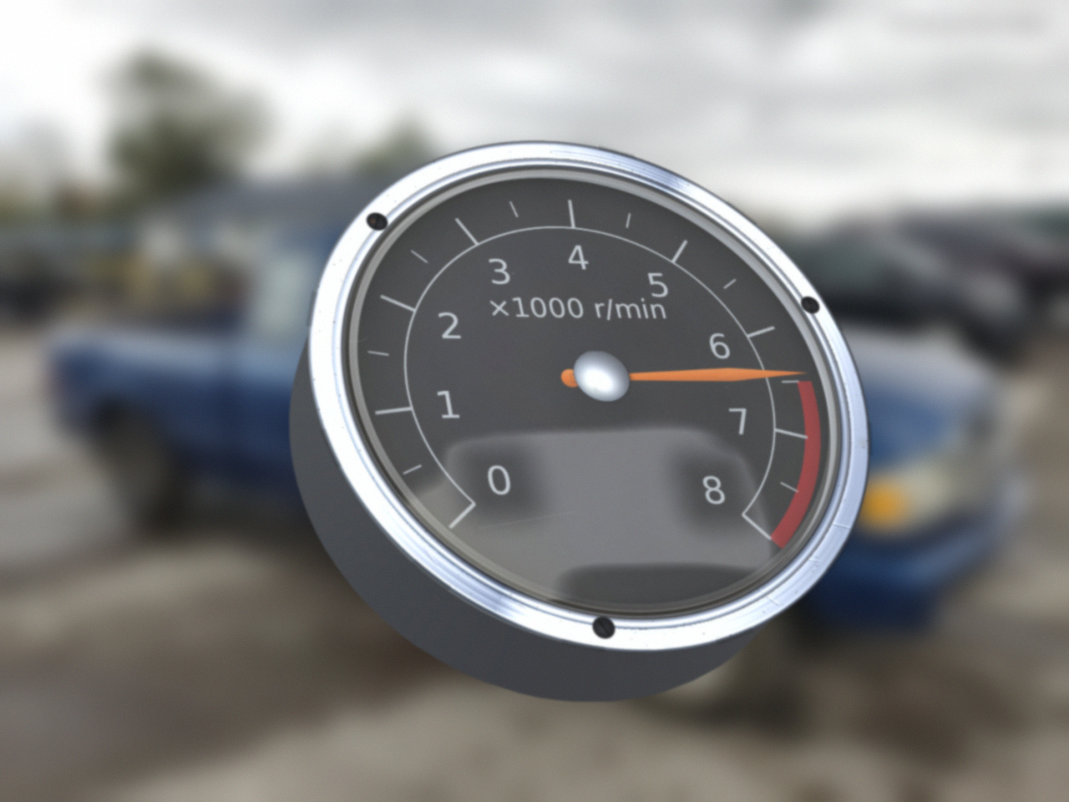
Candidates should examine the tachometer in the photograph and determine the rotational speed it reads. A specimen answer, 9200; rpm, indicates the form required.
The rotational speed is 6500; rpm
